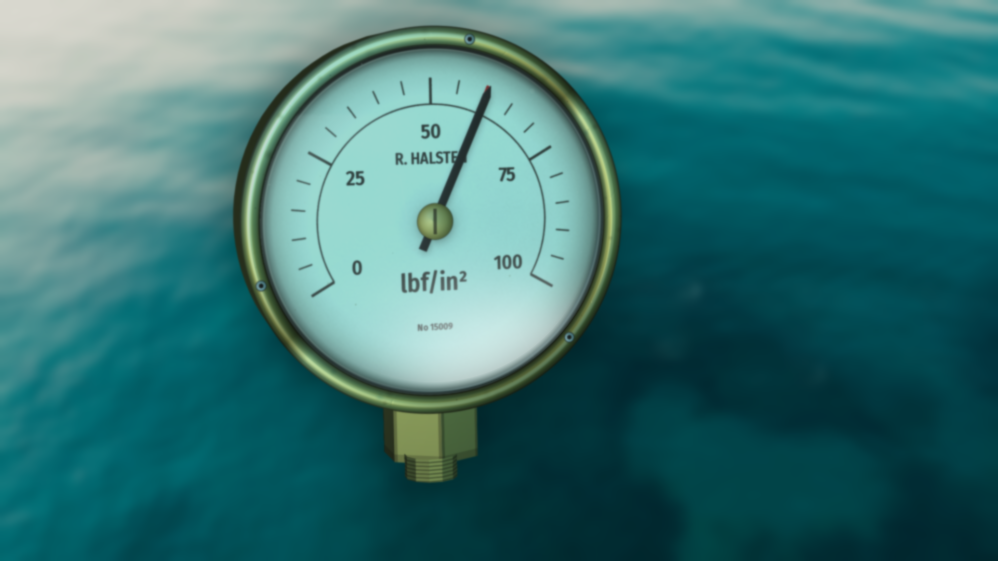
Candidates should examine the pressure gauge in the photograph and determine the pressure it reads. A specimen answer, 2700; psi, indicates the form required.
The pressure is 60; psi
